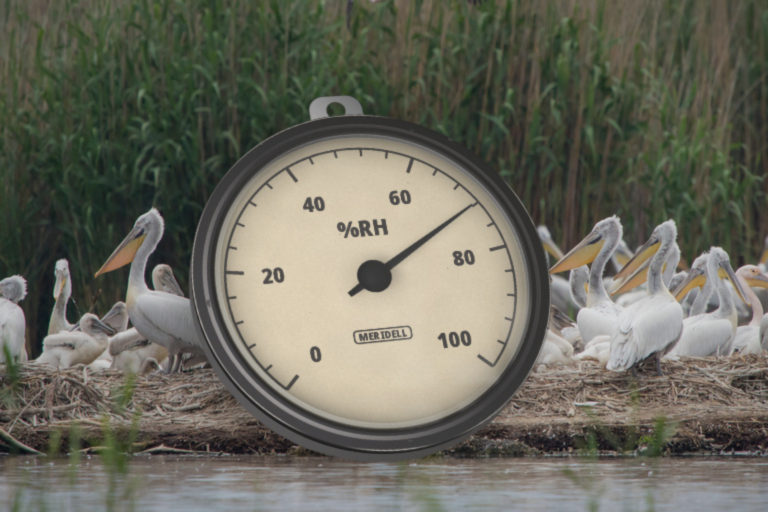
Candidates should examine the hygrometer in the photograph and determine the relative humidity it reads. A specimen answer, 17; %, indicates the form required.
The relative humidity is 72; %
